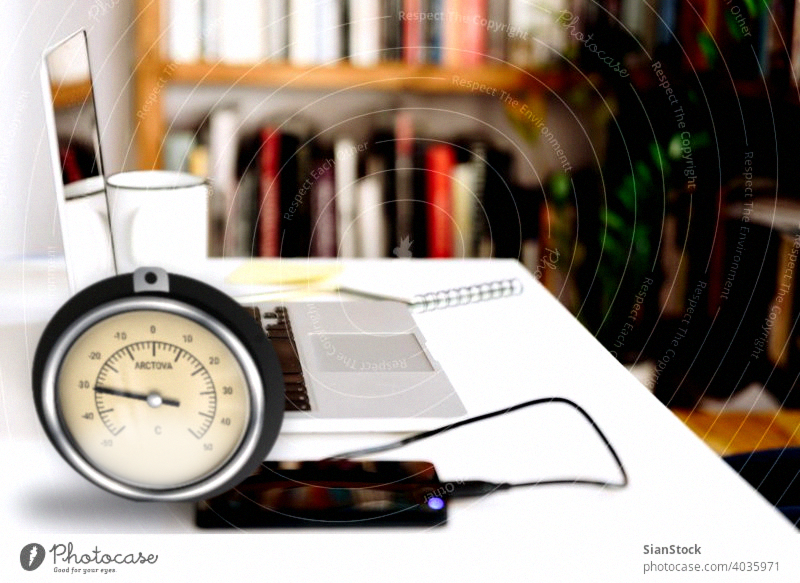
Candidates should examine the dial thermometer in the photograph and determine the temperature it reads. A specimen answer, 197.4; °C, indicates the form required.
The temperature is -30; °C
